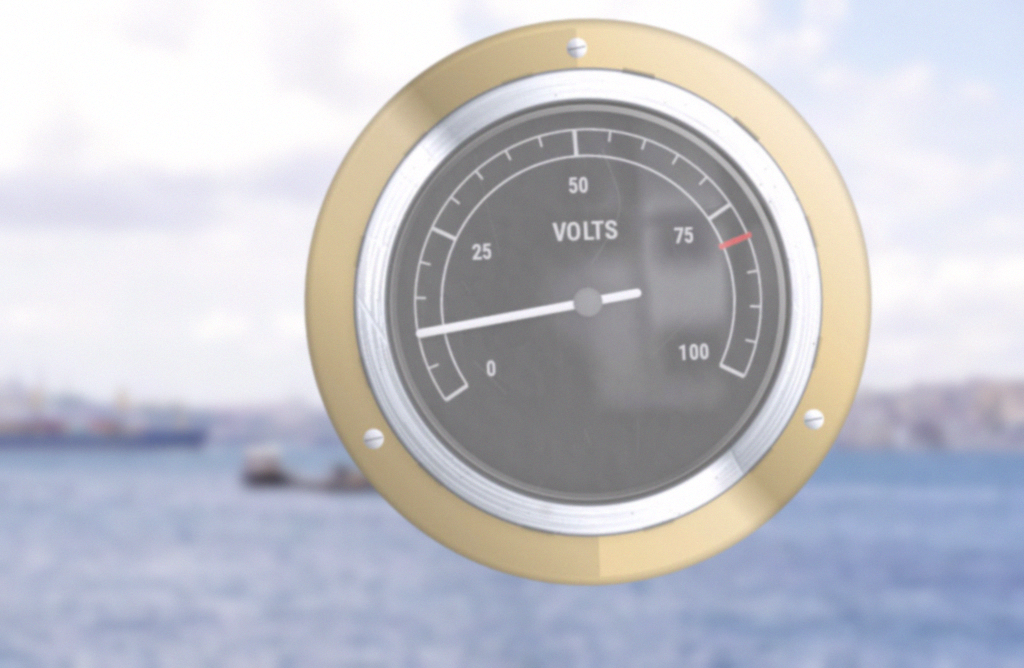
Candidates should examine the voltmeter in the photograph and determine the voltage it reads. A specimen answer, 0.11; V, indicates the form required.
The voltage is 10; V
